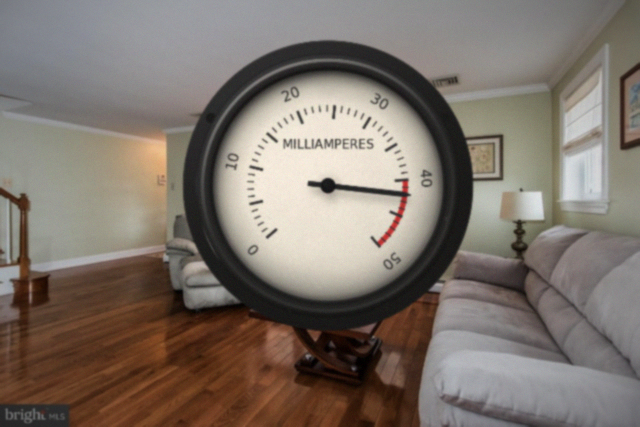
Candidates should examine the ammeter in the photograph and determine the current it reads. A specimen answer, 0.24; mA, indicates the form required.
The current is 42; mA
